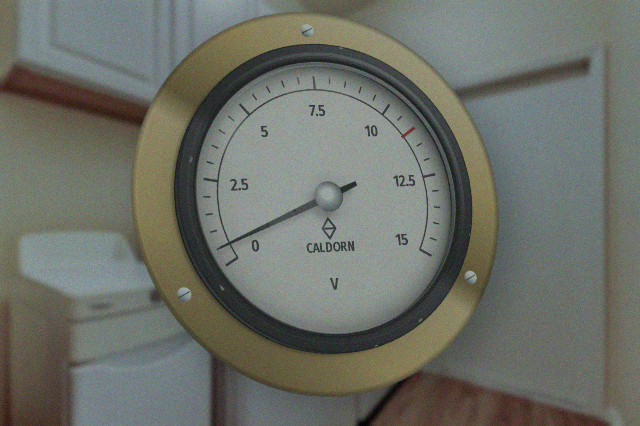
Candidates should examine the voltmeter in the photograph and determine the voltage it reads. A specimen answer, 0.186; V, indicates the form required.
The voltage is 0.5; V
